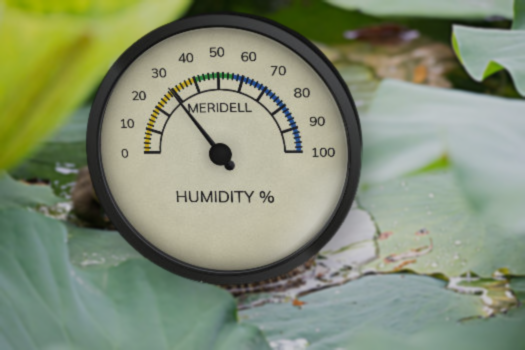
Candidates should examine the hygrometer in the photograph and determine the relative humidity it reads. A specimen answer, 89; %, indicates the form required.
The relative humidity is 30; %
